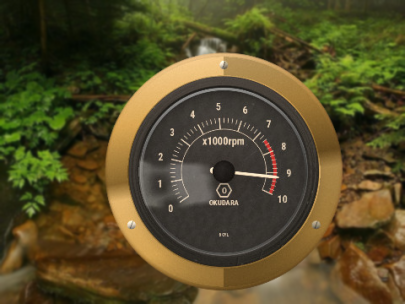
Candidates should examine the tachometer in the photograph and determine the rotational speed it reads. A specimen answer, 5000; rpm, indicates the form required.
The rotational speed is 9200; rpm
